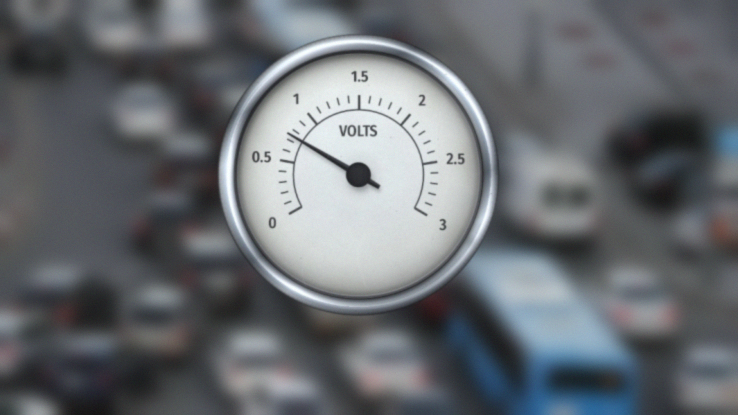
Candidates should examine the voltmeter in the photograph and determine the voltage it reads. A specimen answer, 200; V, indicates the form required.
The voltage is 0.75; V
